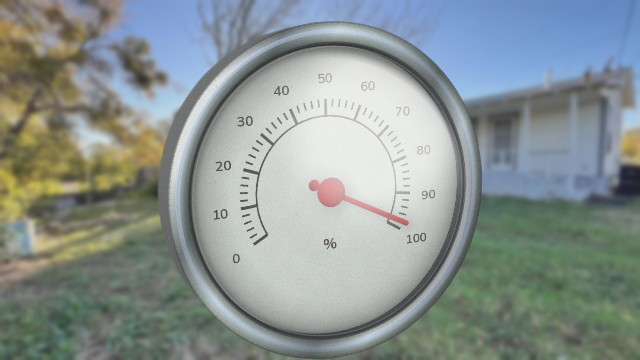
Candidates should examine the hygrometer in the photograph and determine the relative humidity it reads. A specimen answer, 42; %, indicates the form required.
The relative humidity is 98; %
